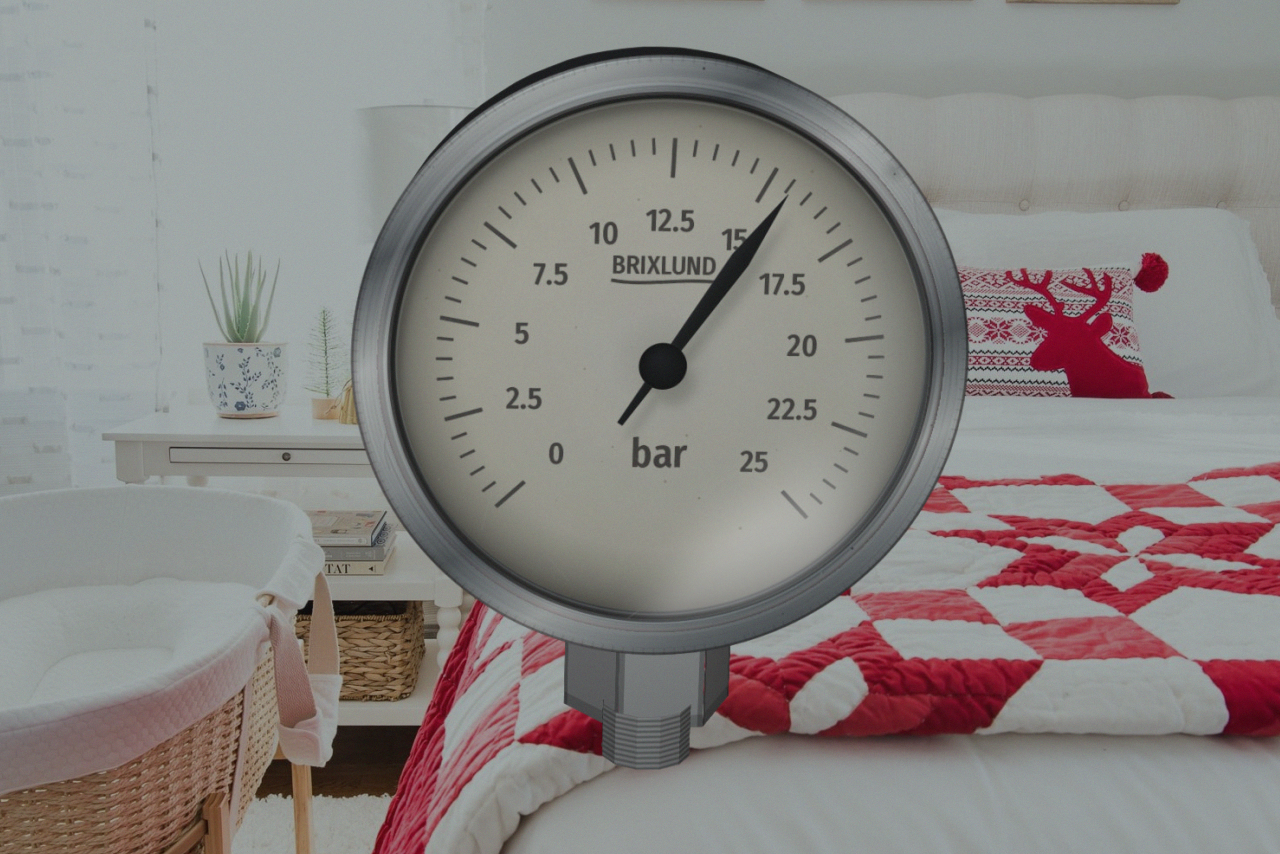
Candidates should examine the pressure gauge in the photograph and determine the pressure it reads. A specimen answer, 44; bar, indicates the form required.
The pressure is 15.5; bar
